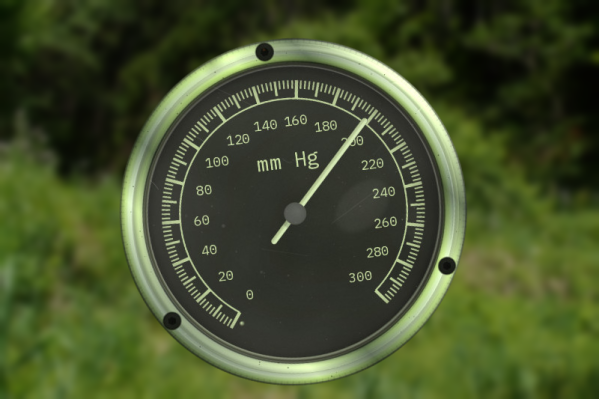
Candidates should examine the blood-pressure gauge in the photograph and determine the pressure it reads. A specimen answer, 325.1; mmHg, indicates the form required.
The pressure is 198; mmHg
